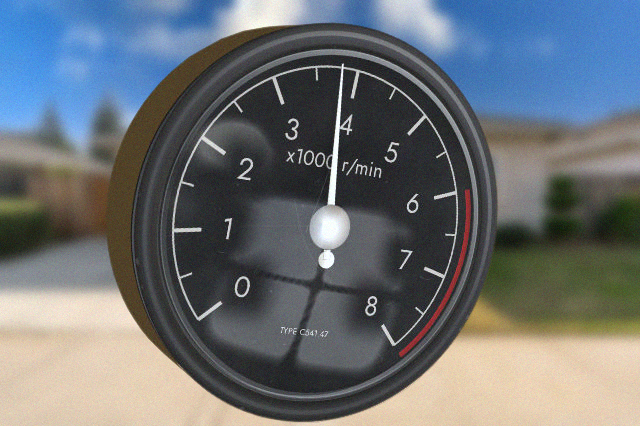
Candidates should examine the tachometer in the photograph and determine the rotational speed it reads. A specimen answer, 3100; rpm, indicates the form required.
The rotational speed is 3750; rpm
